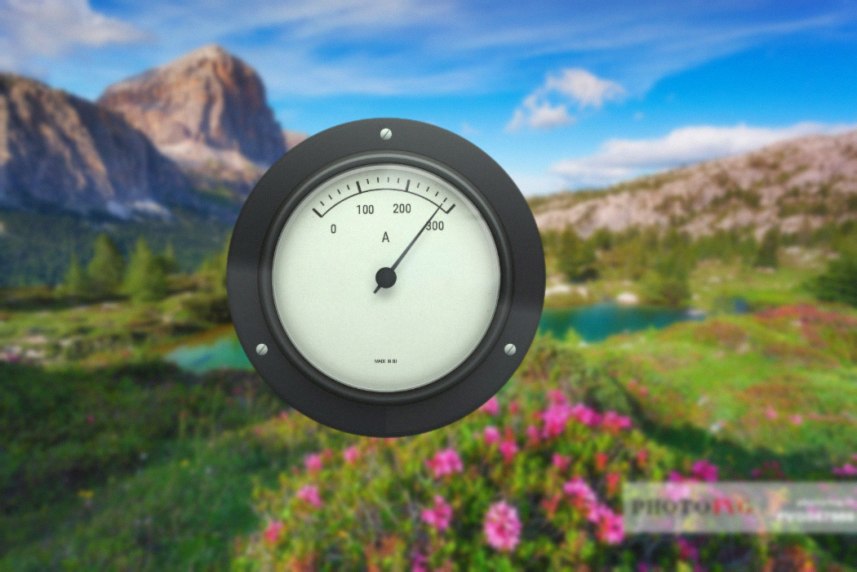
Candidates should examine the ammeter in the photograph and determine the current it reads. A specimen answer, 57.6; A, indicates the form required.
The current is 280; A
